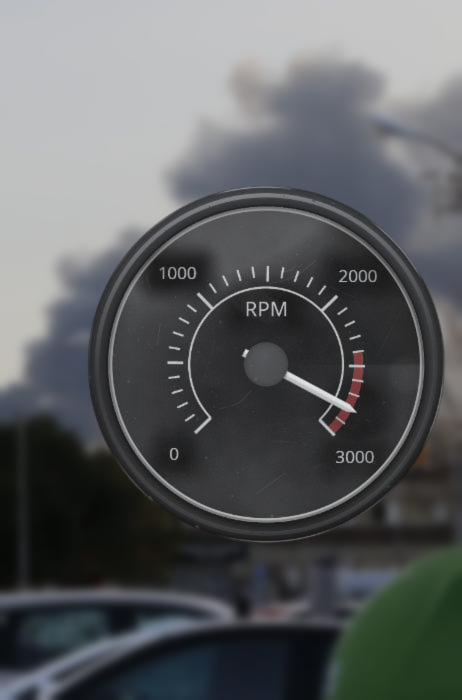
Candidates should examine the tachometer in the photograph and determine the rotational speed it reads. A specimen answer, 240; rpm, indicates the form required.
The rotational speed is 2800; rpm
